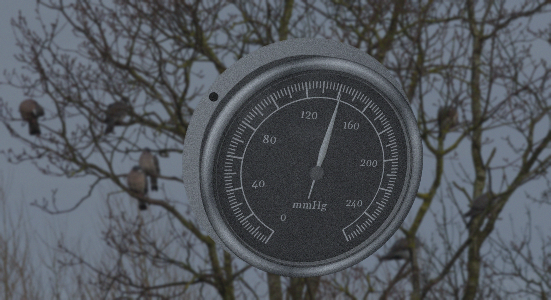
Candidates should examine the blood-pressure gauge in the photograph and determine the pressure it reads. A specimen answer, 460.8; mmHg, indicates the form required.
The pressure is 140; mmHg
